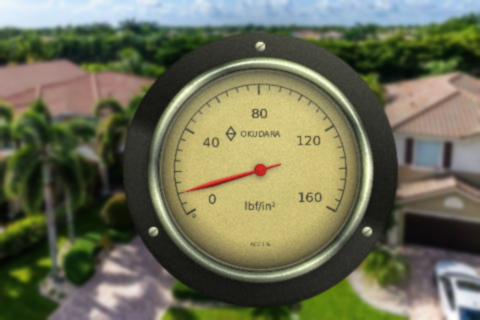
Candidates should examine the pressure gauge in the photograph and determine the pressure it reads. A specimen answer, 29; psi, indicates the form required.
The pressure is 10; psi
